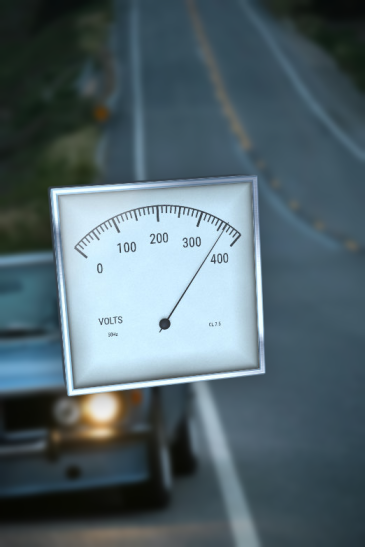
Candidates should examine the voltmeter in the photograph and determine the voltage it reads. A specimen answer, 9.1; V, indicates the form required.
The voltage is 360; V
